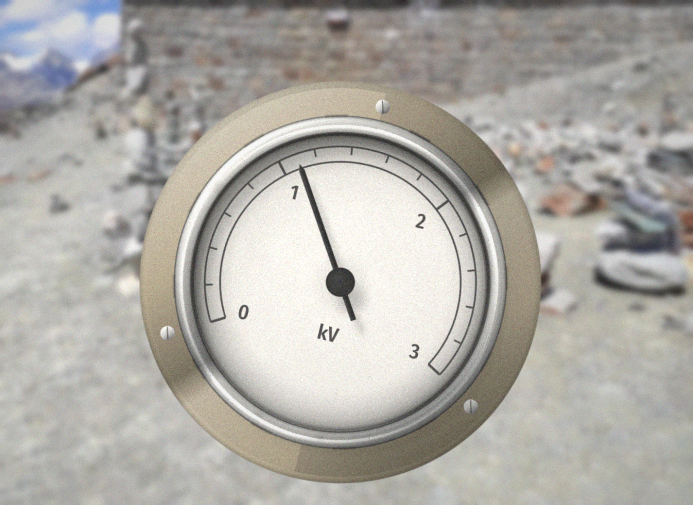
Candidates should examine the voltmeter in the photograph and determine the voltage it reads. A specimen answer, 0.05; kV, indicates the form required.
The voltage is 1.1; kV
